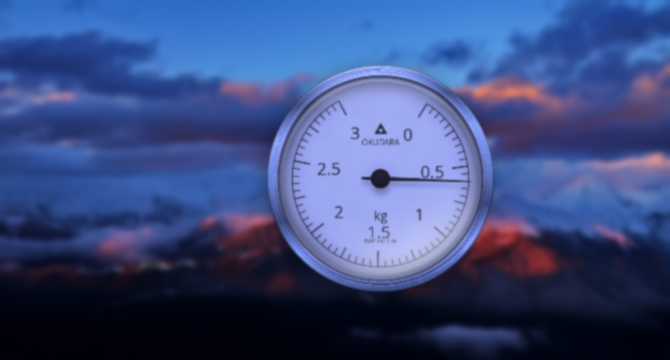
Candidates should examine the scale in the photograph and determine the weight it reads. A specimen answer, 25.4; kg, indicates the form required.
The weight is 0.6; kg
